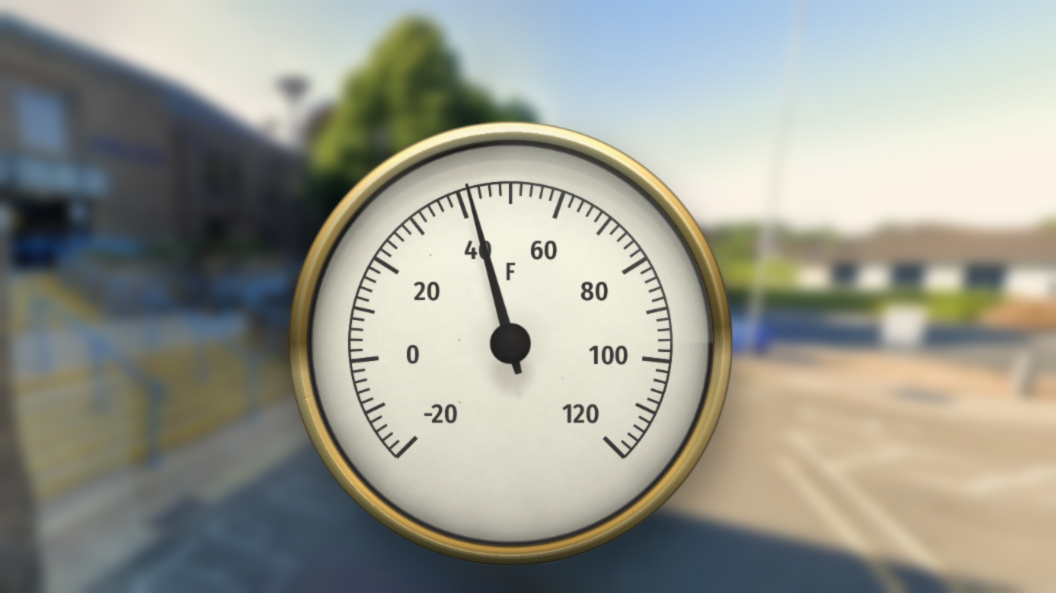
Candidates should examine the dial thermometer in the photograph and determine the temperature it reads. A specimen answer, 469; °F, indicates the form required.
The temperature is 42; °F
